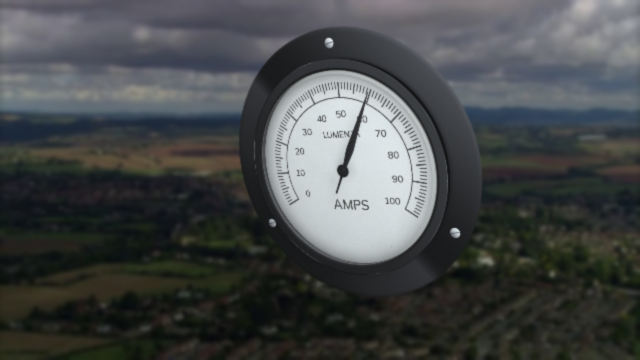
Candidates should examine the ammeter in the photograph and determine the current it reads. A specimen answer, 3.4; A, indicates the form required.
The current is 60; A
